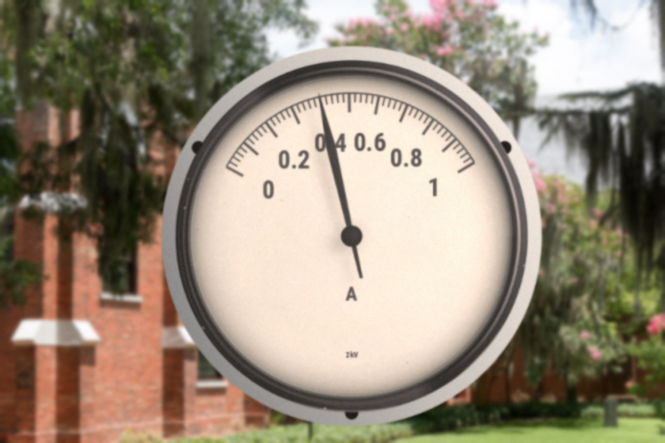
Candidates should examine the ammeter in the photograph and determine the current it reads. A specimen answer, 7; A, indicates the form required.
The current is 0.4; A
